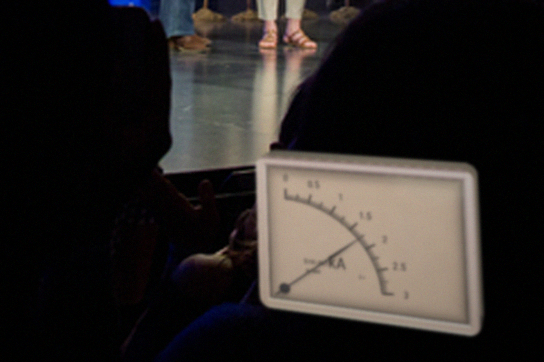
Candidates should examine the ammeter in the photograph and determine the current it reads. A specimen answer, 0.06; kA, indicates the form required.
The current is 1.75; kA
